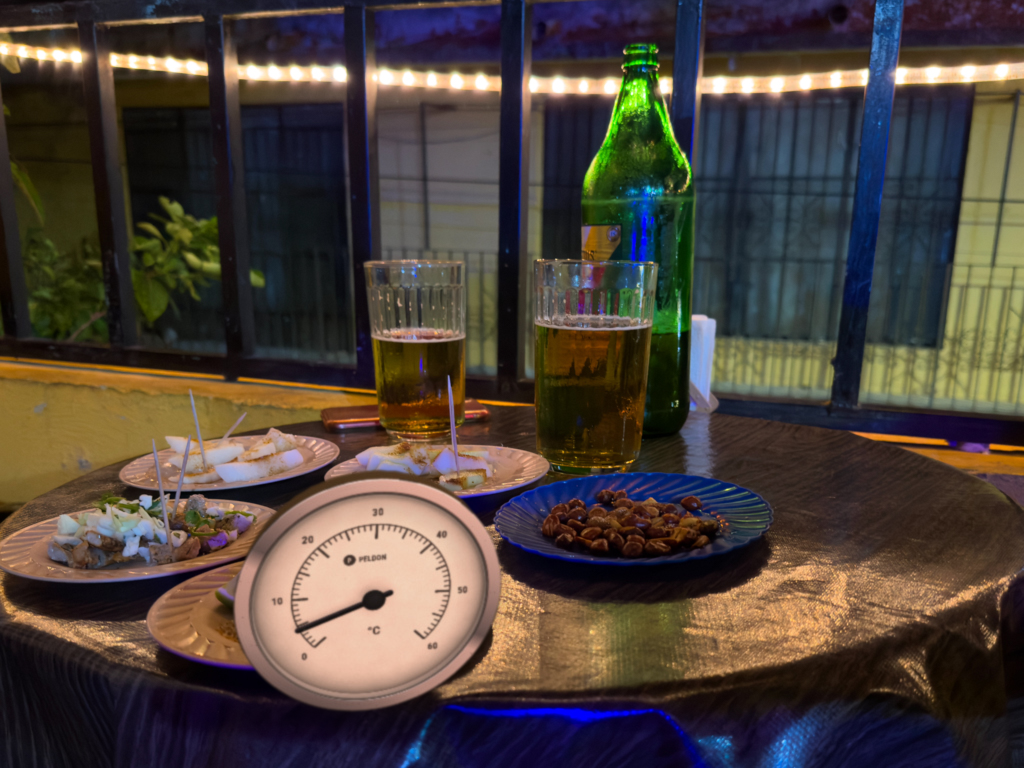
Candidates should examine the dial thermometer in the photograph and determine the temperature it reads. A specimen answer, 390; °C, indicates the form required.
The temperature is 5; °C
